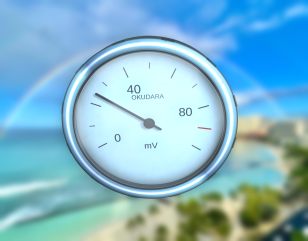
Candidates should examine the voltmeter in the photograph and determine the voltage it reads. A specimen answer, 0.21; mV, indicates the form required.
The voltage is 25; mV
